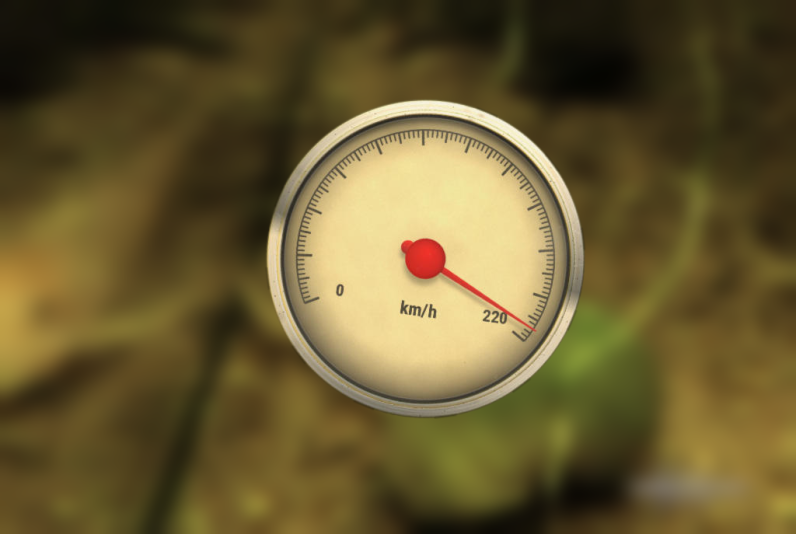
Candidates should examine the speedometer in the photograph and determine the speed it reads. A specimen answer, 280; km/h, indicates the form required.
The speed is 214; km/h
